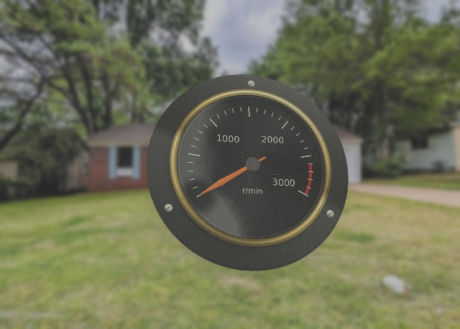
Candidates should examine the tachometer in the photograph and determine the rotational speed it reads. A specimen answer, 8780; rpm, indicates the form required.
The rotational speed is 0; rpm
